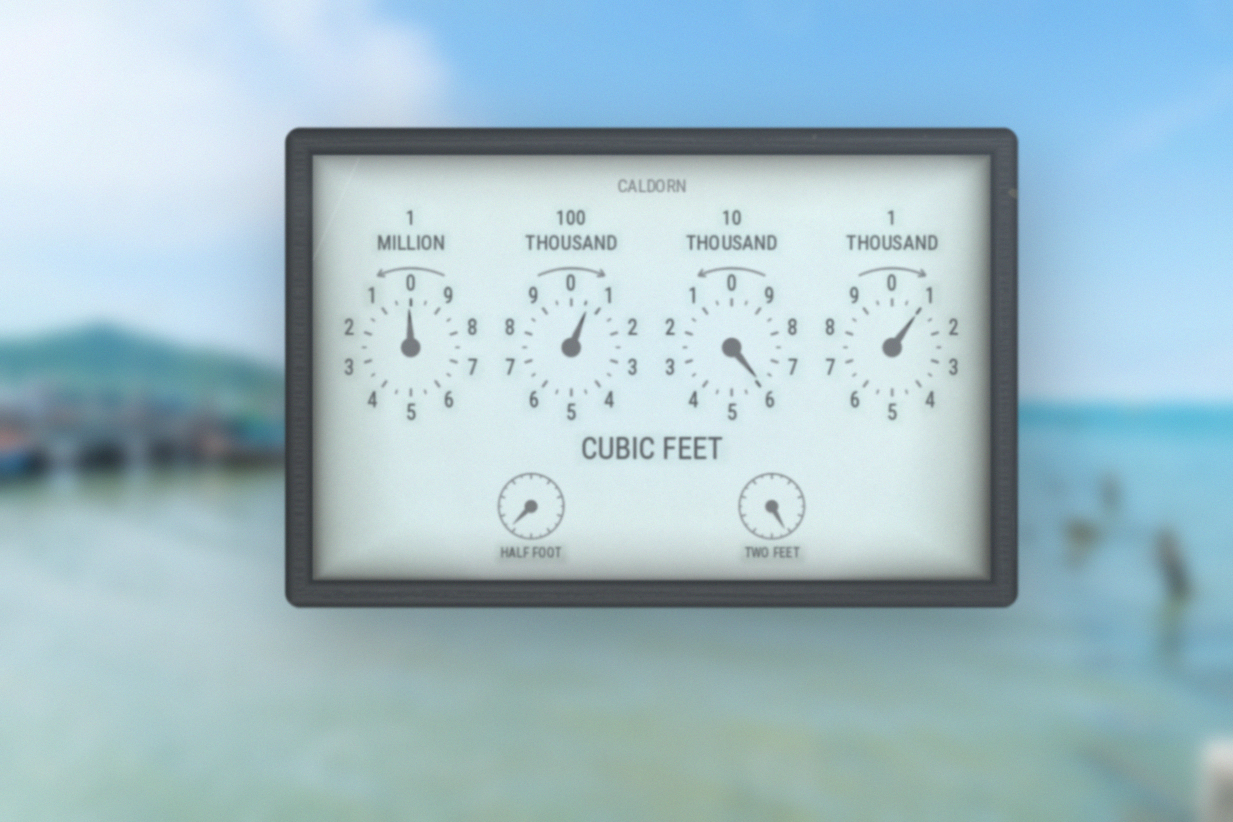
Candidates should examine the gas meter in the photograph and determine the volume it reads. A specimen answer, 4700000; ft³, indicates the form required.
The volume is 6100; ft³
